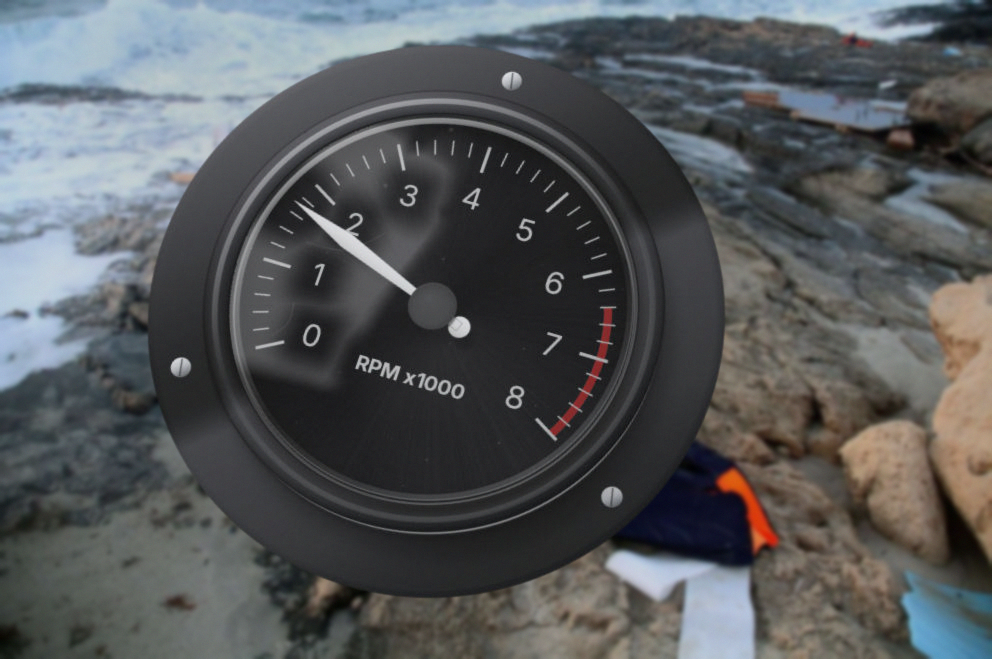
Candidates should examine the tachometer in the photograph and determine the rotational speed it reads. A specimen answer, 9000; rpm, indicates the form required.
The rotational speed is 1700; rpm
